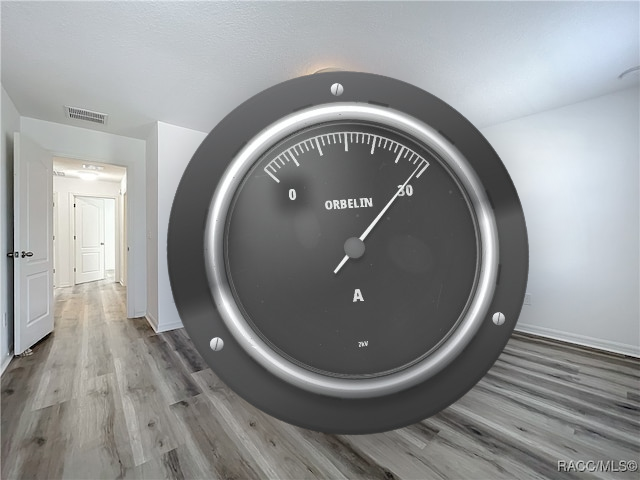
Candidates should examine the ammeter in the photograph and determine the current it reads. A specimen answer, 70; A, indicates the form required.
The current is 29; A
